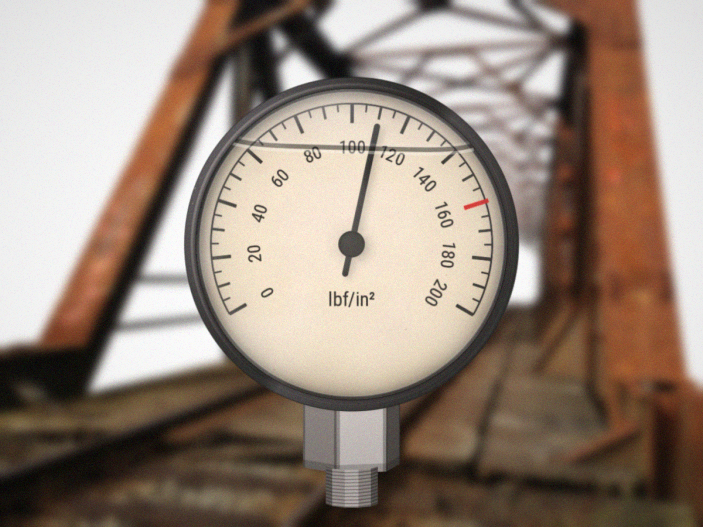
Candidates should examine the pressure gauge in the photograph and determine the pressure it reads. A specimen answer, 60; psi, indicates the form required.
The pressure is 110; psi
